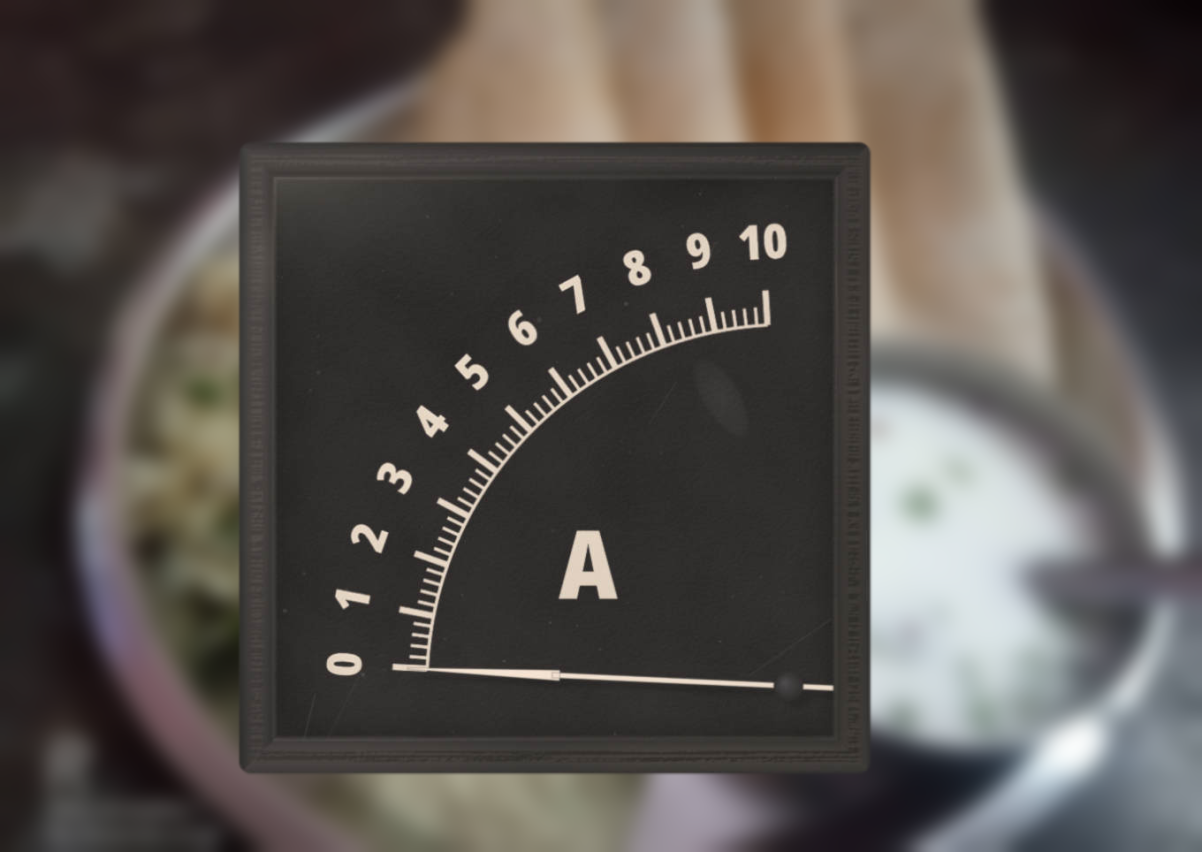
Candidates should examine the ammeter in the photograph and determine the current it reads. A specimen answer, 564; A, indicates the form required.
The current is 0; A
